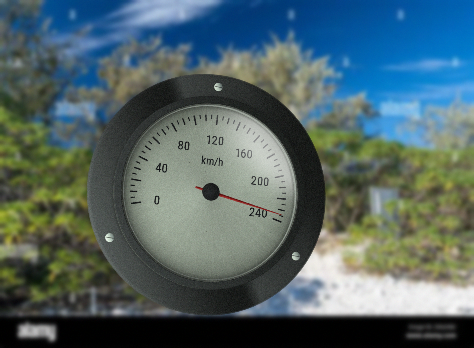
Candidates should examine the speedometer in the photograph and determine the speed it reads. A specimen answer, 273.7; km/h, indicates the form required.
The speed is 235; km/h
